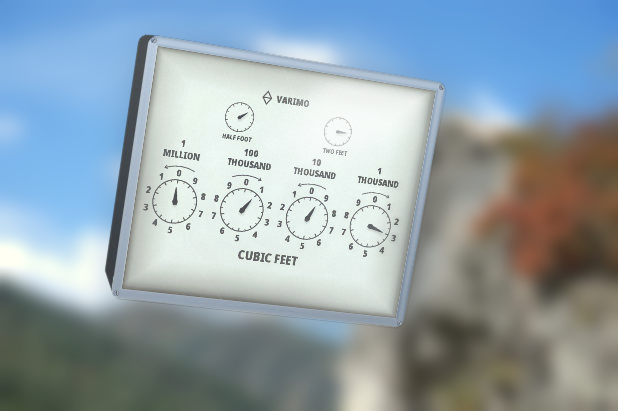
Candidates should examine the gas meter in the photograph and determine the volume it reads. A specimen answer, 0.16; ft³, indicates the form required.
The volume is 9300; ft³
